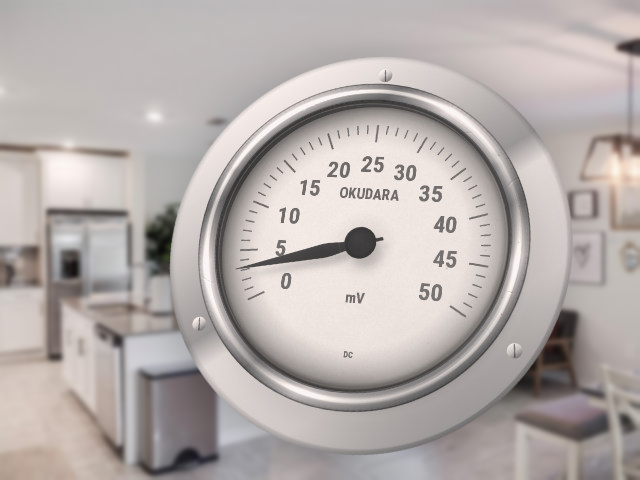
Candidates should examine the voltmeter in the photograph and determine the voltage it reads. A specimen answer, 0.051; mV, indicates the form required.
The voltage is 3; mV
